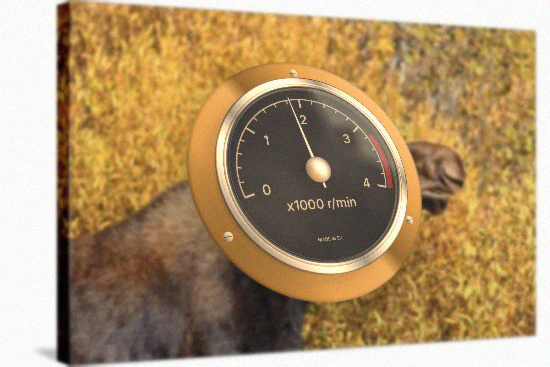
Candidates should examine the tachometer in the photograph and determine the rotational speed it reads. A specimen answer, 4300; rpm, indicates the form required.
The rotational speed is 1800; rpm
